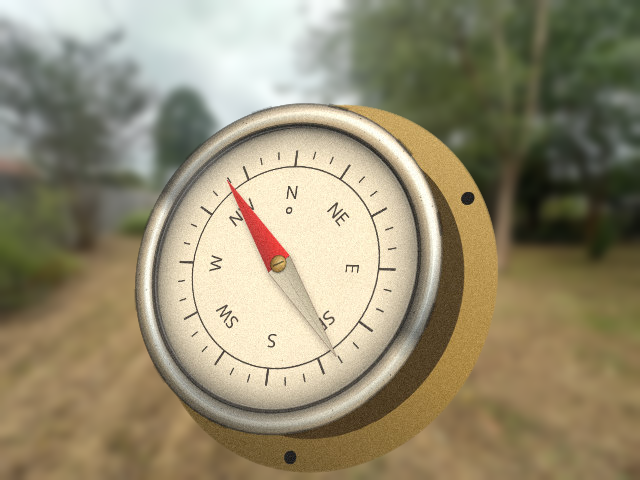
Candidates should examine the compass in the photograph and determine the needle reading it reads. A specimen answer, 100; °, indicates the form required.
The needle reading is 320; °
